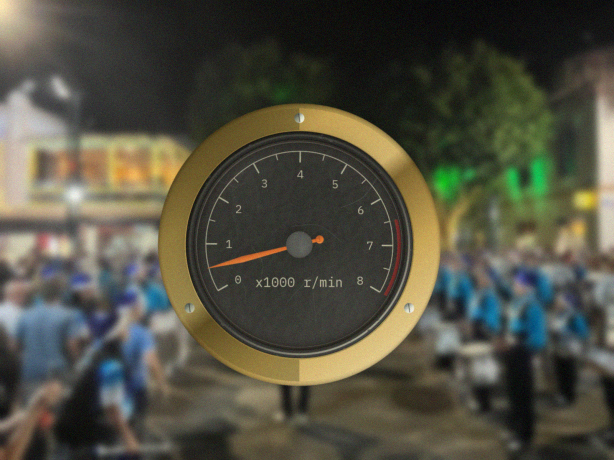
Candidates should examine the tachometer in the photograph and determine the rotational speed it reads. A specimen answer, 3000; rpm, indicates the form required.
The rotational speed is 500; rpm
